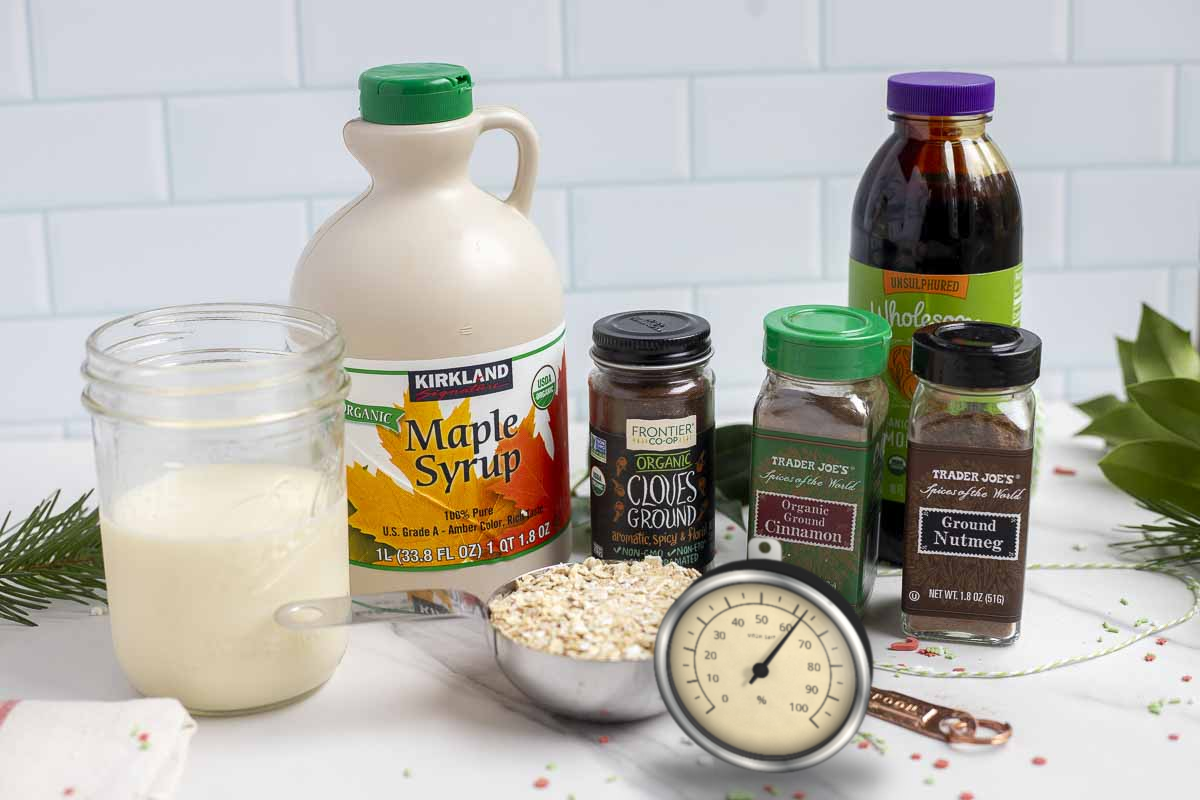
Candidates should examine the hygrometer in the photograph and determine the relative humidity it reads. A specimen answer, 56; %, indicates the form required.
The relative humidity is 62.5; %
